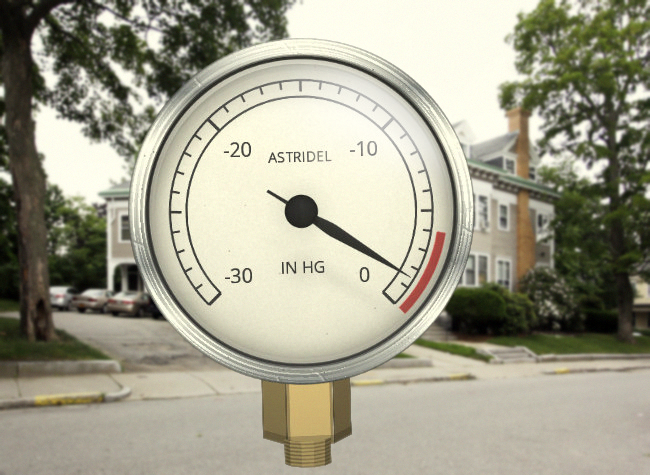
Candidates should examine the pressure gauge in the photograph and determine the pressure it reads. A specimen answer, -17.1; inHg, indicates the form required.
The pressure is -1.5; inHg
